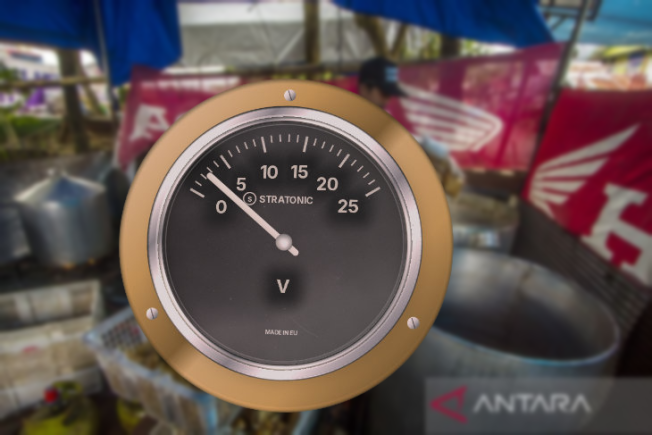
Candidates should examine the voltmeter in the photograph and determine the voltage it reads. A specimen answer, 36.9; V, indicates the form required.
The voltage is 2.5; V
